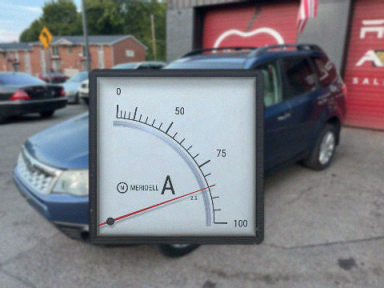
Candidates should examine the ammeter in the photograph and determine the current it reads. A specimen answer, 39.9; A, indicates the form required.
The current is 85; A
